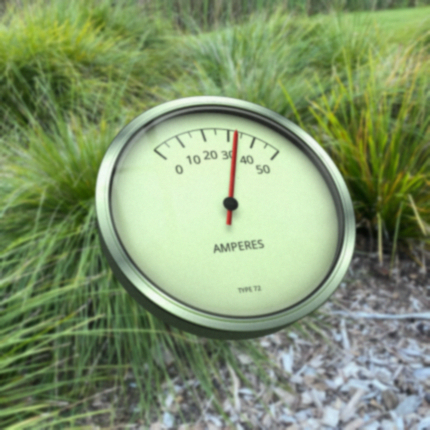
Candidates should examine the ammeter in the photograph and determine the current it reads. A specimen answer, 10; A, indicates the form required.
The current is 32.5; A
